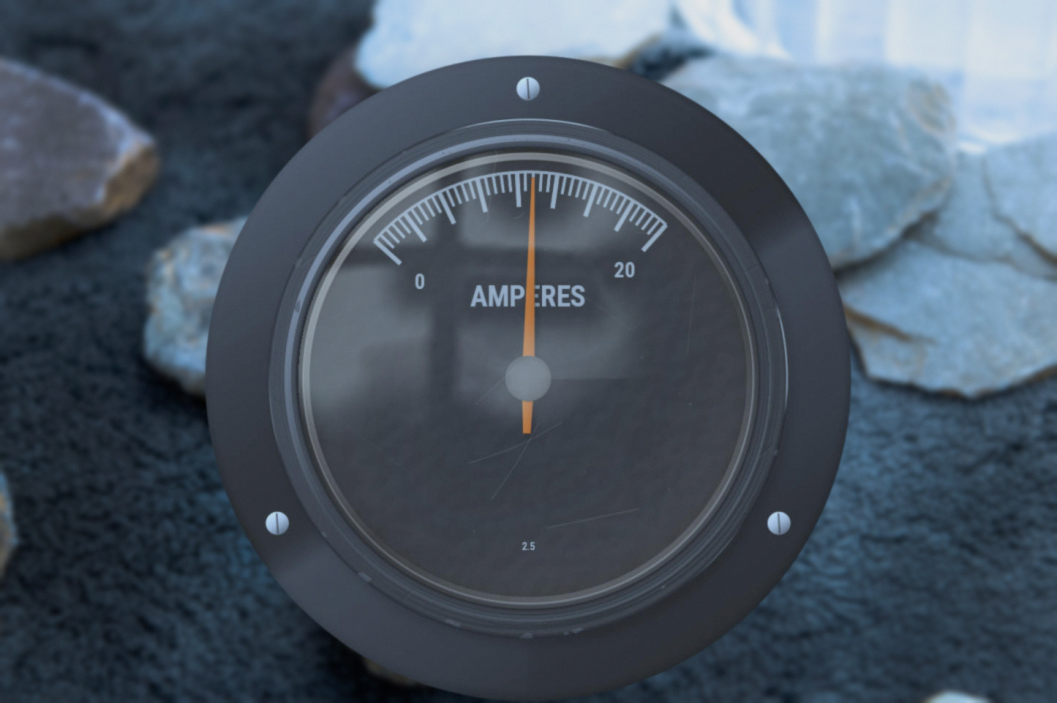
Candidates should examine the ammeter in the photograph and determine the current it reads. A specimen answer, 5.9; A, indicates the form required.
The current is 11; A
